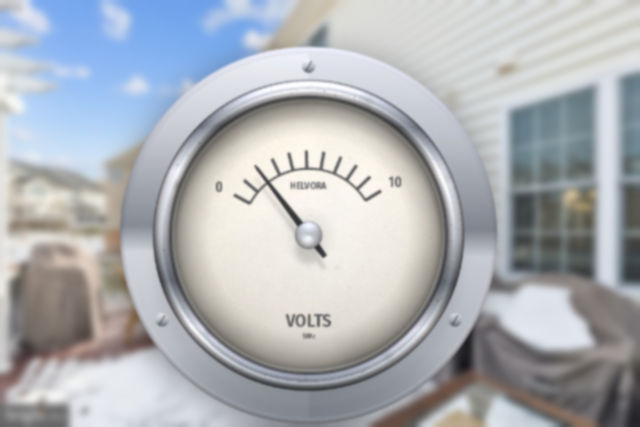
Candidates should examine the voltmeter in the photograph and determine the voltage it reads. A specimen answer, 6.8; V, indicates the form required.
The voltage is 2; V
